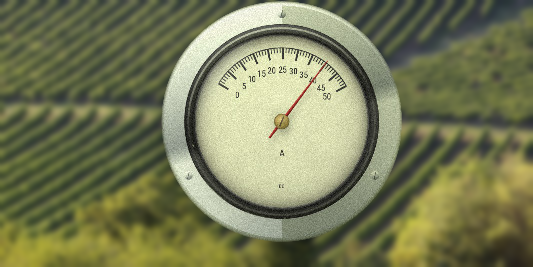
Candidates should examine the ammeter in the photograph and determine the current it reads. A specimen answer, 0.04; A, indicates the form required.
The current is 40; A
